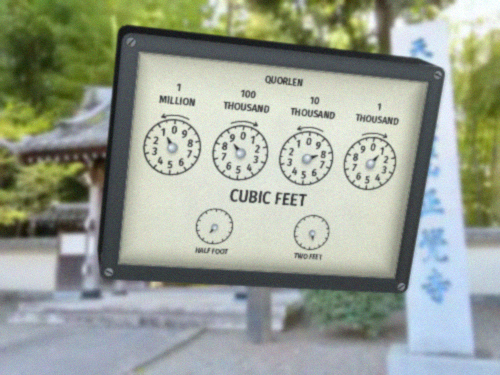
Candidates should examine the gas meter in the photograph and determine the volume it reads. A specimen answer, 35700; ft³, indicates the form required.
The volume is 88100; ft³
